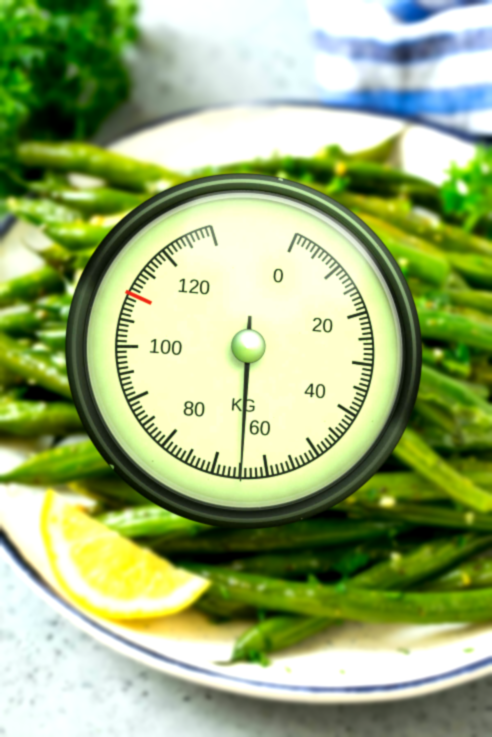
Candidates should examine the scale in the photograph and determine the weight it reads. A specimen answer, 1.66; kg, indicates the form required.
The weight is 65; kg
